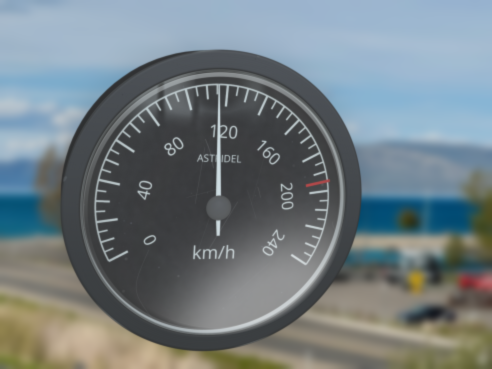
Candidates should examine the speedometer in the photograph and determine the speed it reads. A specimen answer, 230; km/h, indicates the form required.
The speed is 115; km/h
